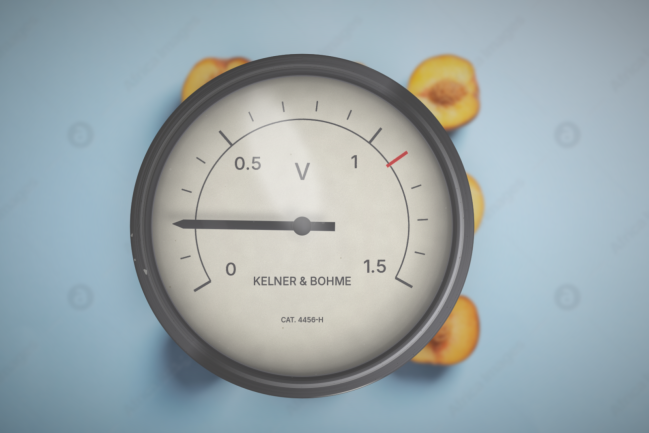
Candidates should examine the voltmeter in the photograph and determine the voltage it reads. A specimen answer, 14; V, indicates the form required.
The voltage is 0.2; V
